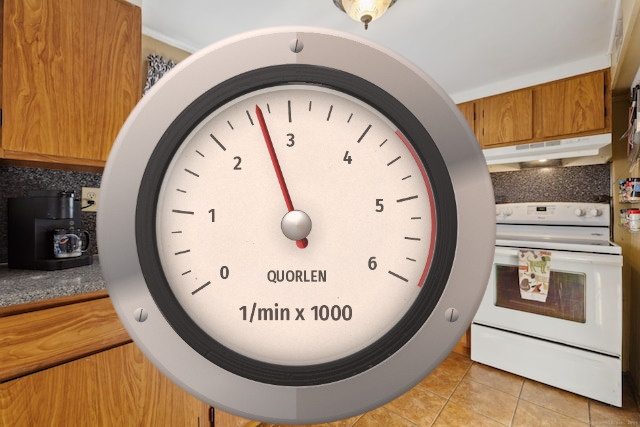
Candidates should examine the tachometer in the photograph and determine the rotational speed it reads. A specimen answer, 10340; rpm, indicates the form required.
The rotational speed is 2625; rpm
